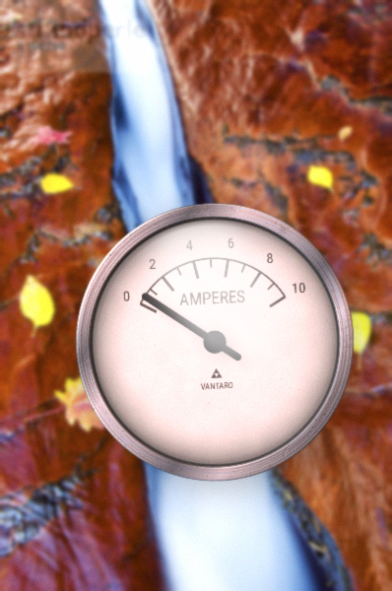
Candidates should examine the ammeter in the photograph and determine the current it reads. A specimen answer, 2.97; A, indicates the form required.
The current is 0.5; A
